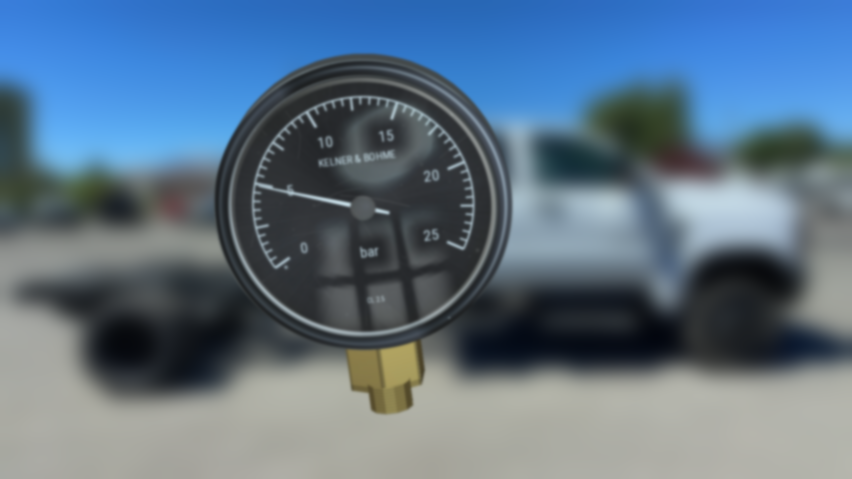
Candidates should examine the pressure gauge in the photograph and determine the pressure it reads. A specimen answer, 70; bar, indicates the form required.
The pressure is 5; bar
